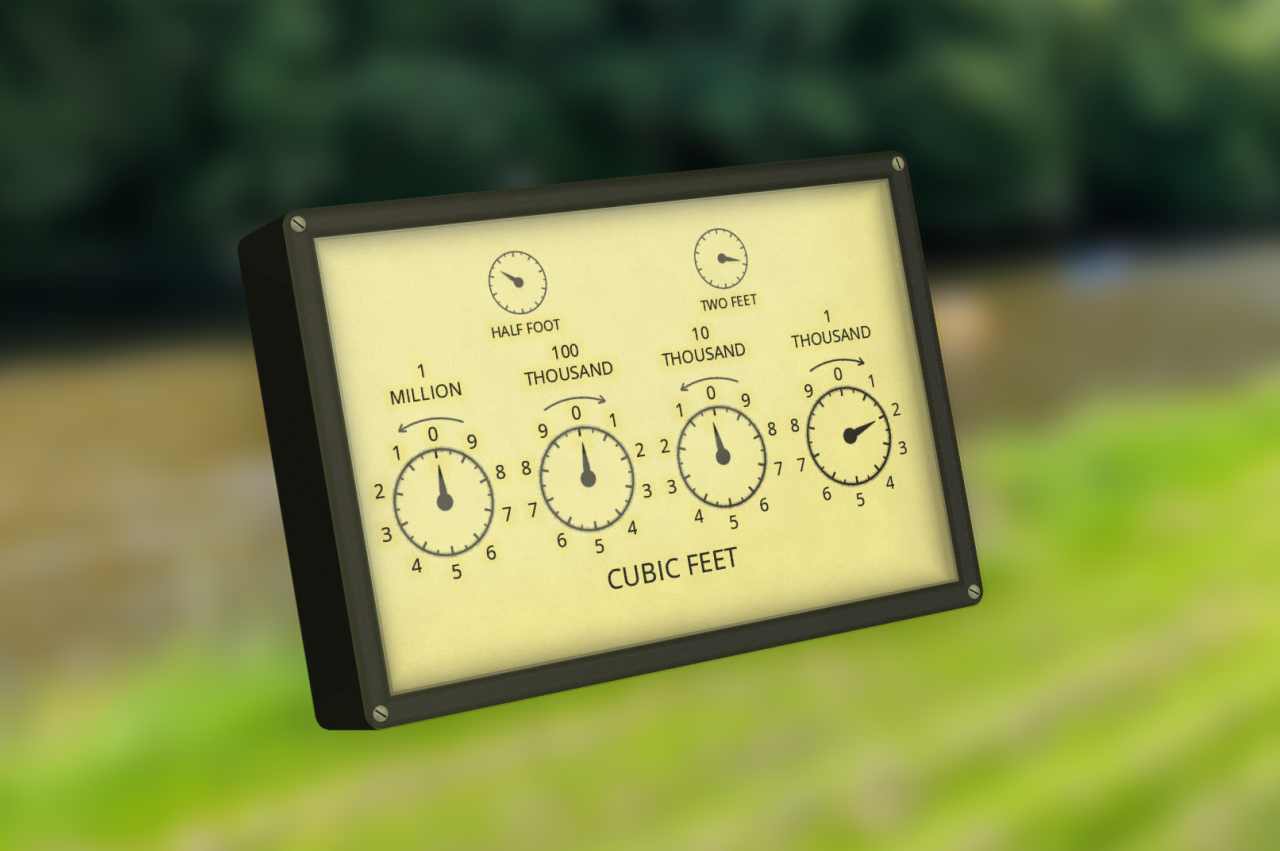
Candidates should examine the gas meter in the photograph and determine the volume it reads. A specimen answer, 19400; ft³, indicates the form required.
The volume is 200; ft³
